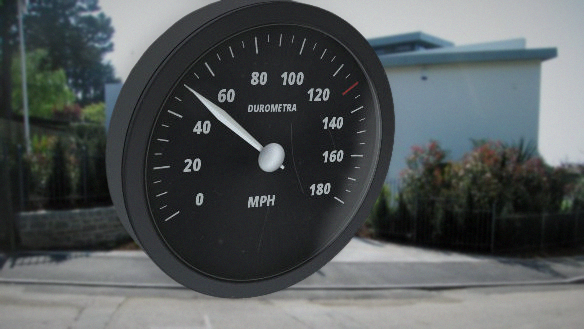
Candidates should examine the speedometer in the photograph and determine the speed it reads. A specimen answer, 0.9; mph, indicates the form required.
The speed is 50; mph
